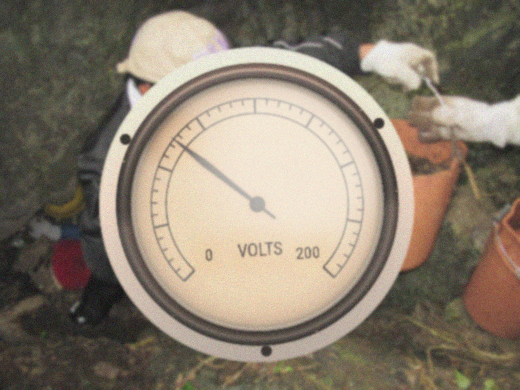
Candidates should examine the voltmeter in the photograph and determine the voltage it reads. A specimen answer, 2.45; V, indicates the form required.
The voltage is 62.5; V
